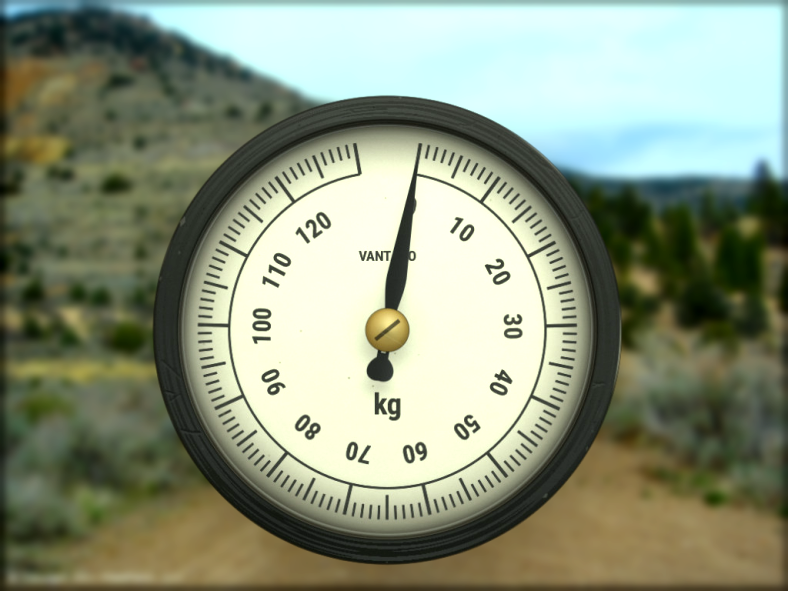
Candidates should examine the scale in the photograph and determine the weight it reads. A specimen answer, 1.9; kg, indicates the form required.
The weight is 0; kg
